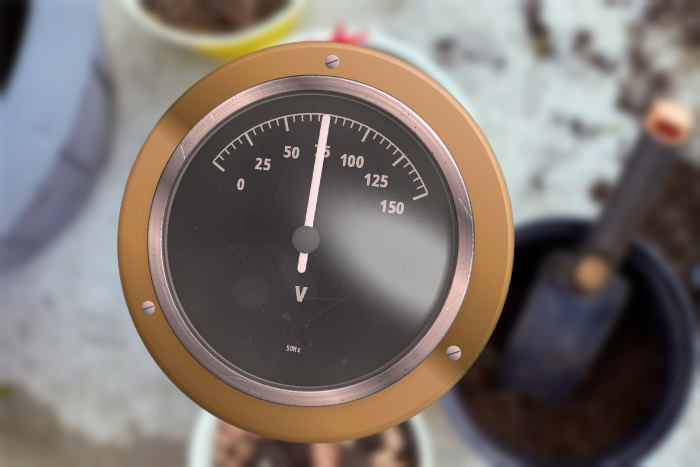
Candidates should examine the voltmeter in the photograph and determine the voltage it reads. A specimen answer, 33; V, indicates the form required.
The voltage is 75; V
